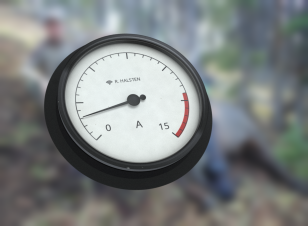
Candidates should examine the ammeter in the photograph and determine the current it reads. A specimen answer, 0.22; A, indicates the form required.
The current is 1.5; A
